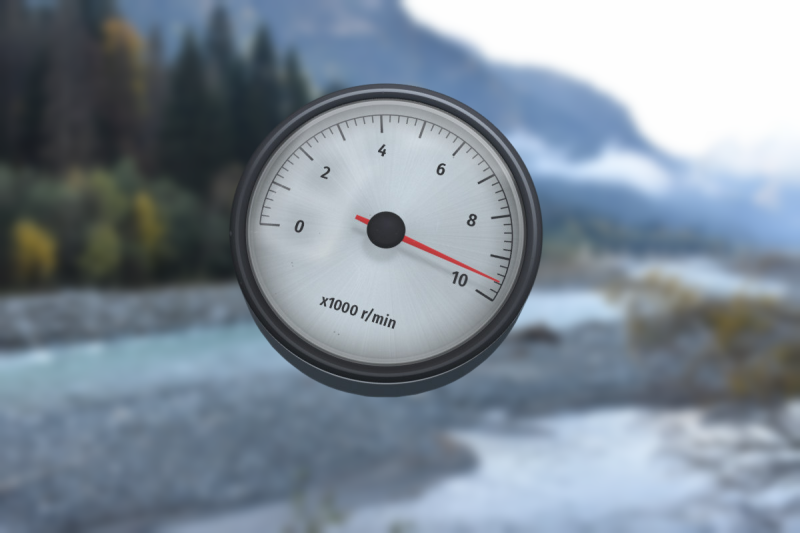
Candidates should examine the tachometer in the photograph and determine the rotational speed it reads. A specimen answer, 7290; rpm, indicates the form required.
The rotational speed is 9600; rpm
